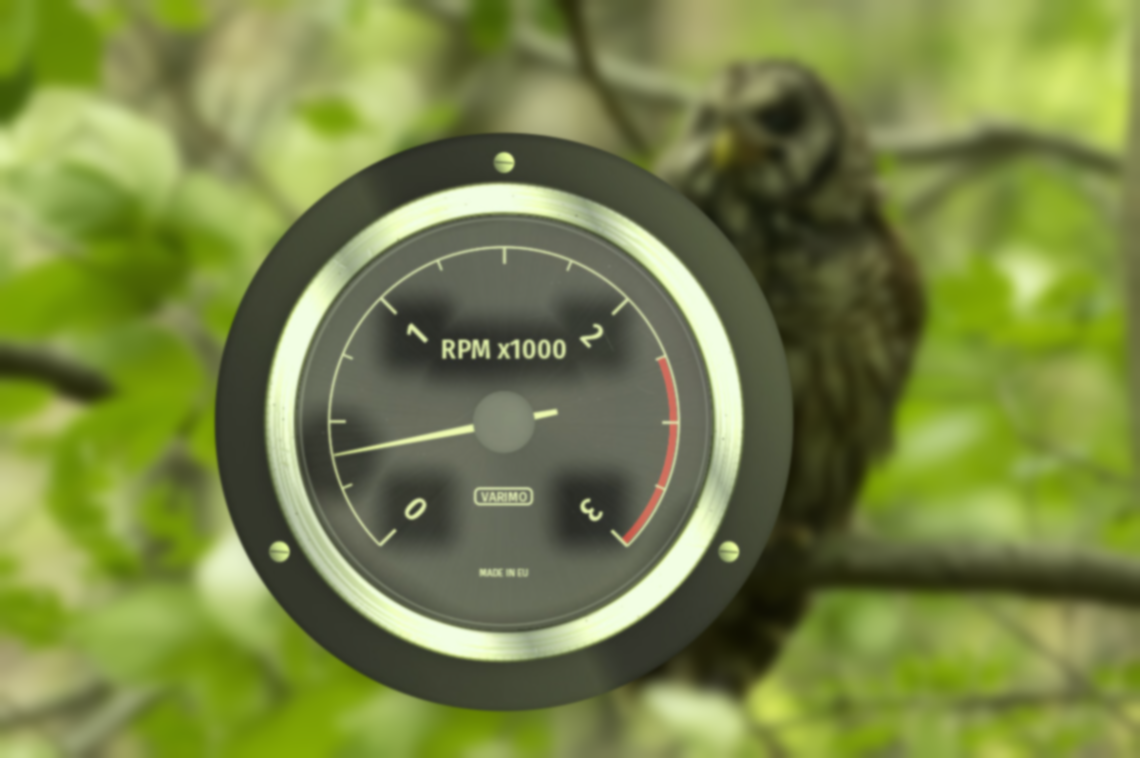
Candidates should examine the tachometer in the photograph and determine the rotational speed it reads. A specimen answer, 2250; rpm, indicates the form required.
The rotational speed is 375; rpm
